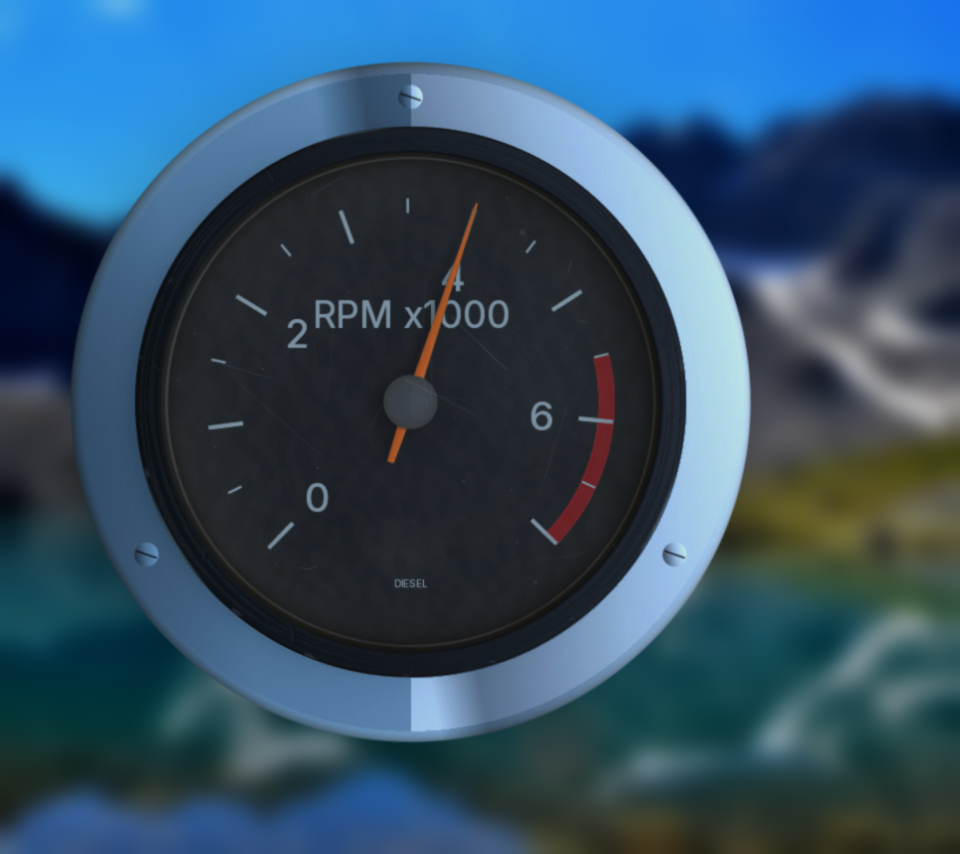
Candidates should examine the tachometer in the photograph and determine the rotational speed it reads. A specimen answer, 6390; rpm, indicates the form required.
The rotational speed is 4000; rpm
